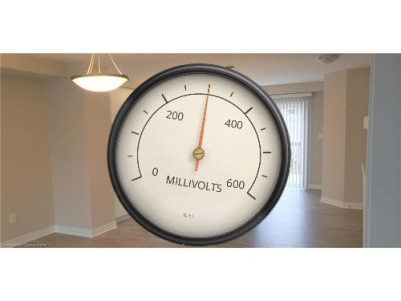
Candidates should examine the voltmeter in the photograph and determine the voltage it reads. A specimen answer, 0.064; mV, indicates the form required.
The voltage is 300; mV
